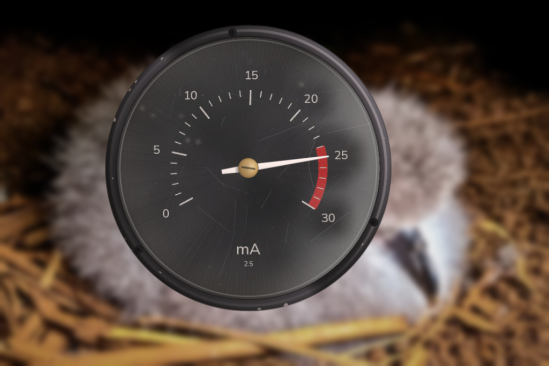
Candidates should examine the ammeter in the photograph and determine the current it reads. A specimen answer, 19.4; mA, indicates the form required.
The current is 25; mA
